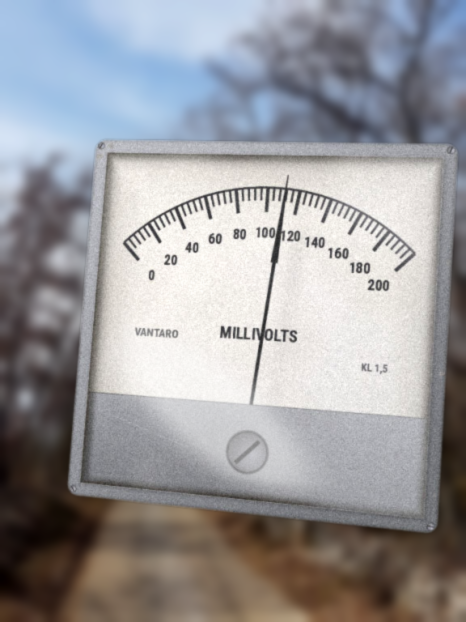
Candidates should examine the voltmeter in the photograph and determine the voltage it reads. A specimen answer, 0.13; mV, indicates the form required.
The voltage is 112; mV
